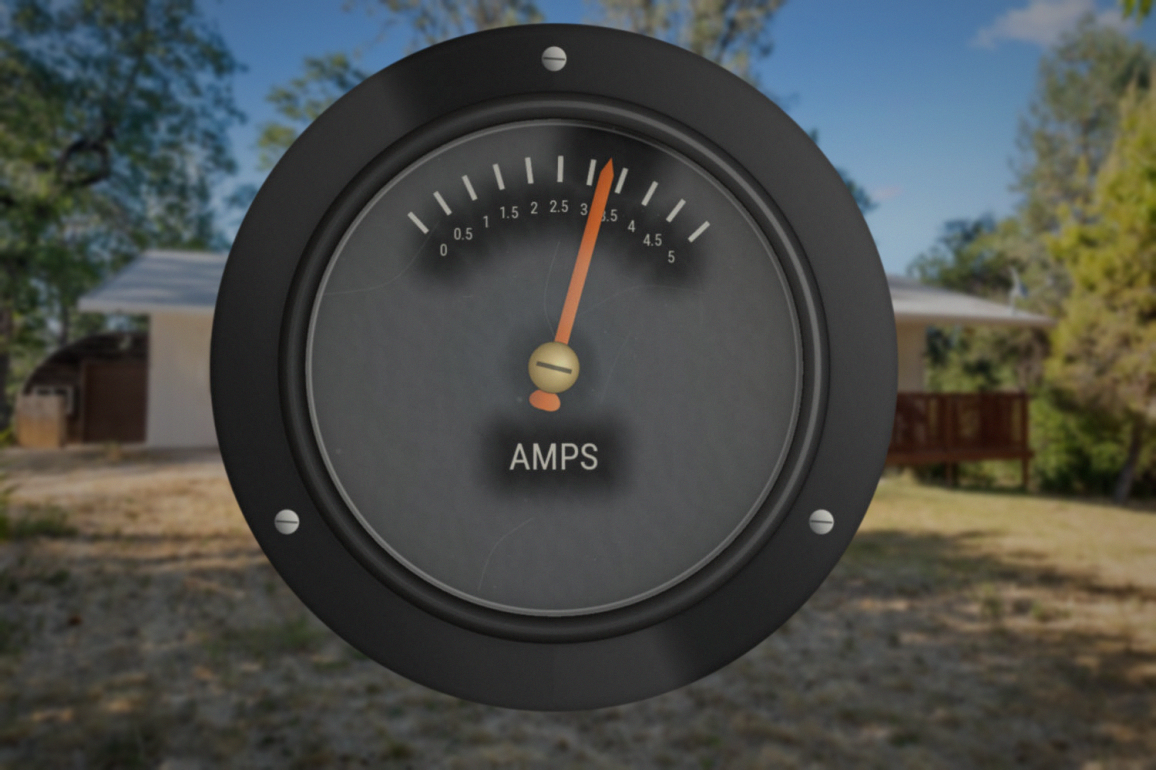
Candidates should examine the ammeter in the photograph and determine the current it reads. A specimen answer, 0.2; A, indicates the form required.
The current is 3.25; A
